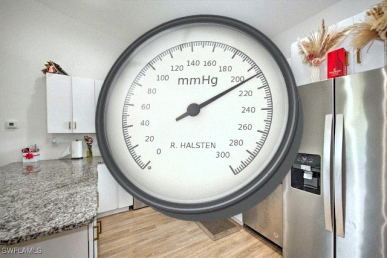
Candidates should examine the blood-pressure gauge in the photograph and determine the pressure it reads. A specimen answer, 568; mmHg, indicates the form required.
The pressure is 210; mmHg
